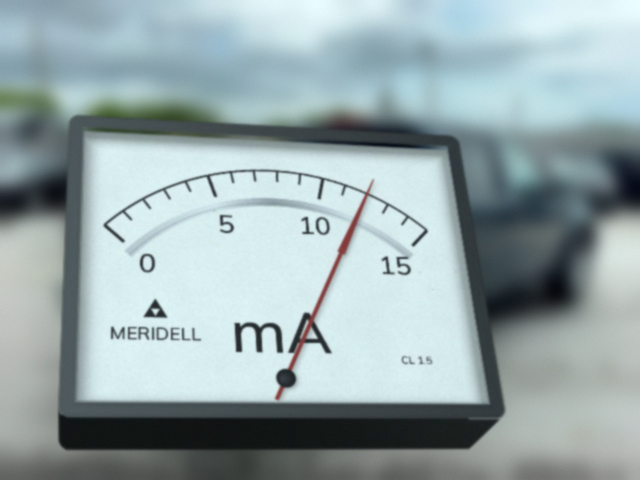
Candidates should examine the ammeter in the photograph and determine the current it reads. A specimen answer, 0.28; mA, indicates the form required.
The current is 12; mA
